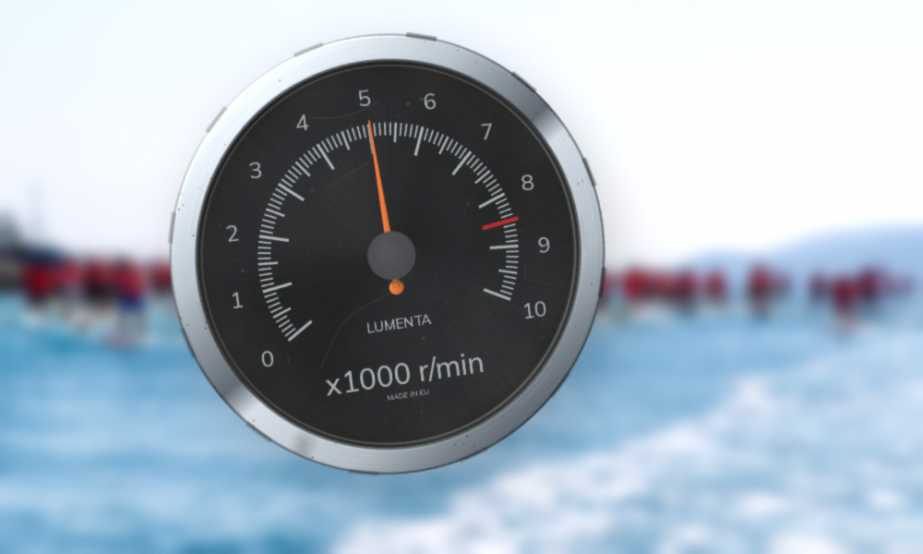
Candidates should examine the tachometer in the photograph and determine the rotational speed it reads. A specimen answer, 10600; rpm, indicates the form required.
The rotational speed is 5000; rpm
